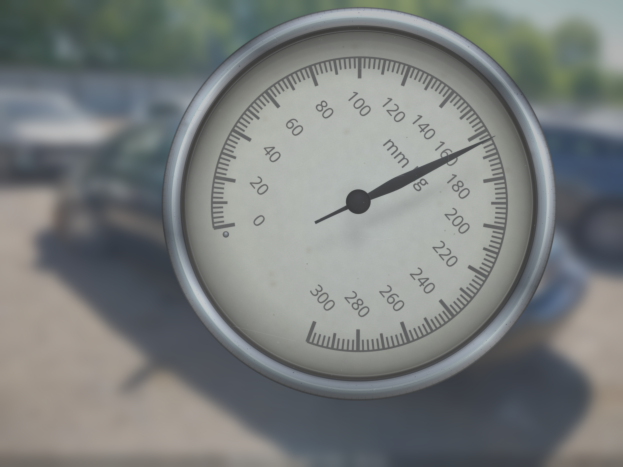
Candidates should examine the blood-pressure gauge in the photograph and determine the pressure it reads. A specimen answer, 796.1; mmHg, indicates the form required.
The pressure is 164; mmHg
